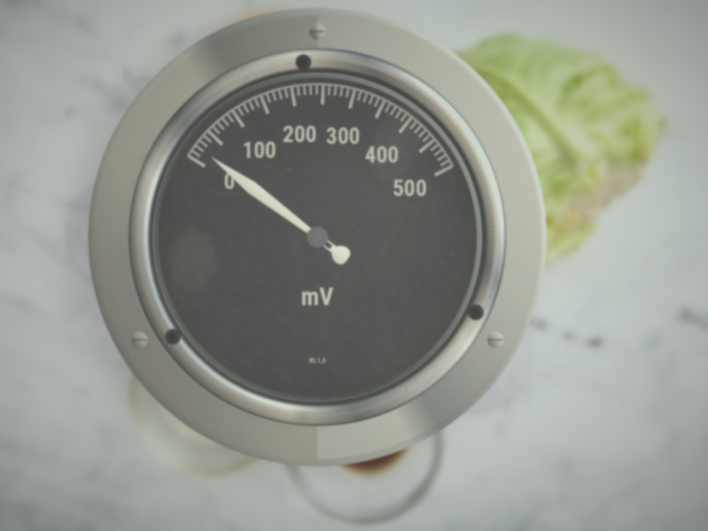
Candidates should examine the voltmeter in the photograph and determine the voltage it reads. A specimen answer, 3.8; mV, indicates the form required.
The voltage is 20; mV
